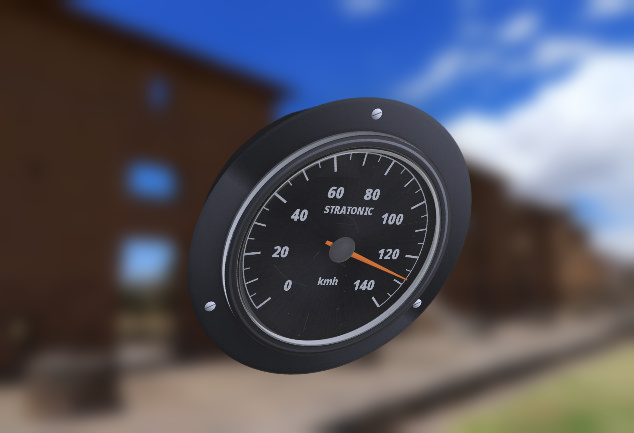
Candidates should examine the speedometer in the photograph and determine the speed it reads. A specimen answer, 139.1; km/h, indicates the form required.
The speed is 127.5; km/h
